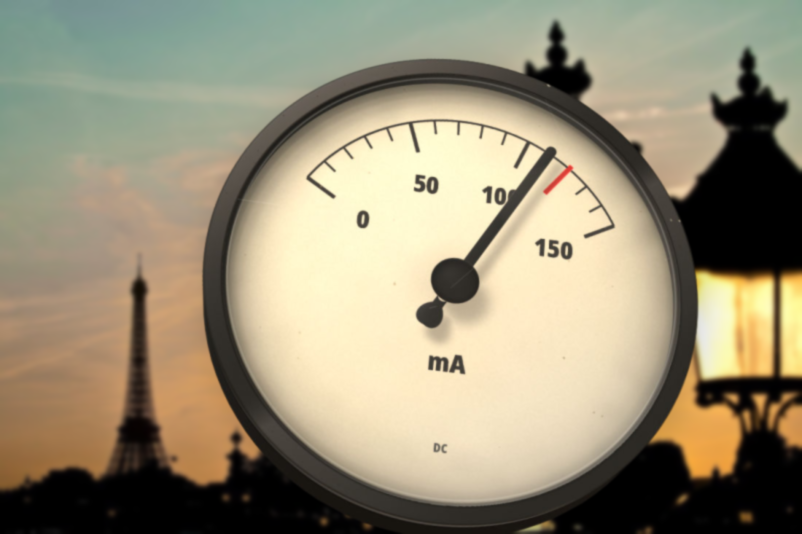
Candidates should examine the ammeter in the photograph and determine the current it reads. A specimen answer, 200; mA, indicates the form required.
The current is 110; mA
